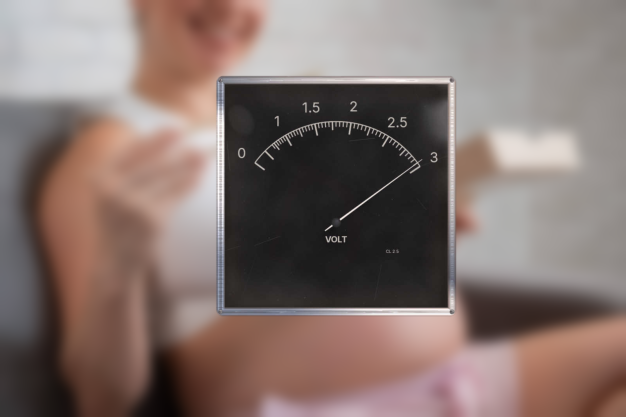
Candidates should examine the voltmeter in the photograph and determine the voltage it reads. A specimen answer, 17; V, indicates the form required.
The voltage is 2.95; V
